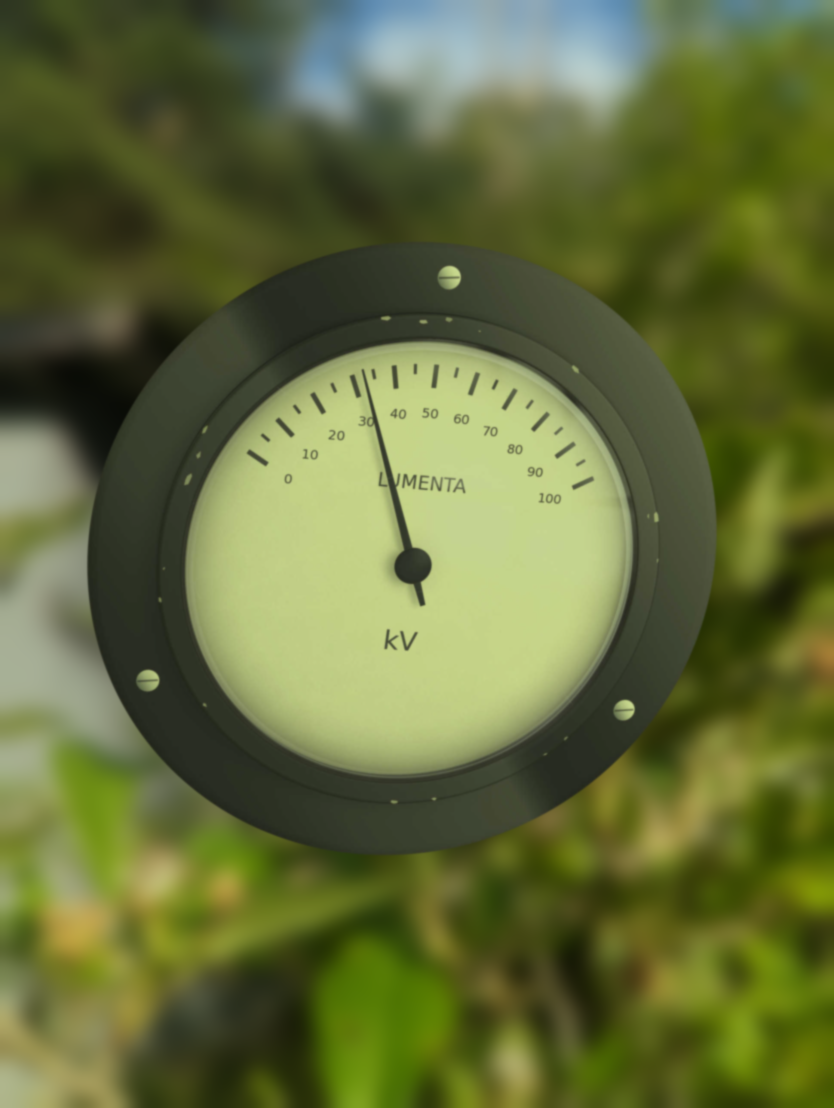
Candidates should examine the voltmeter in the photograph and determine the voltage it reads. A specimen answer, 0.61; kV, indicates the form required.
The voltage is 32.5; kV
